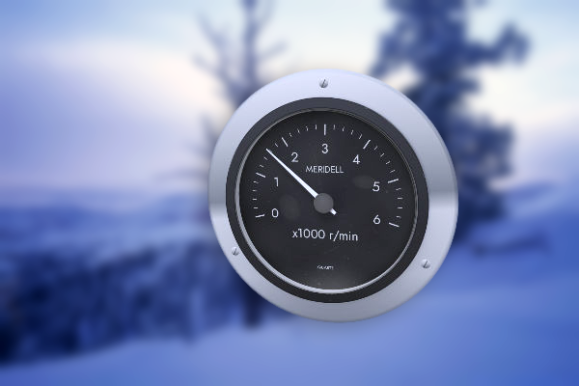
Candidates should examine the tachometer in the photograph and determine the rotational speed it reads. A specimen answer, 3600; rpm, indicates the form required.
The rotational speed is 1600; rpm
